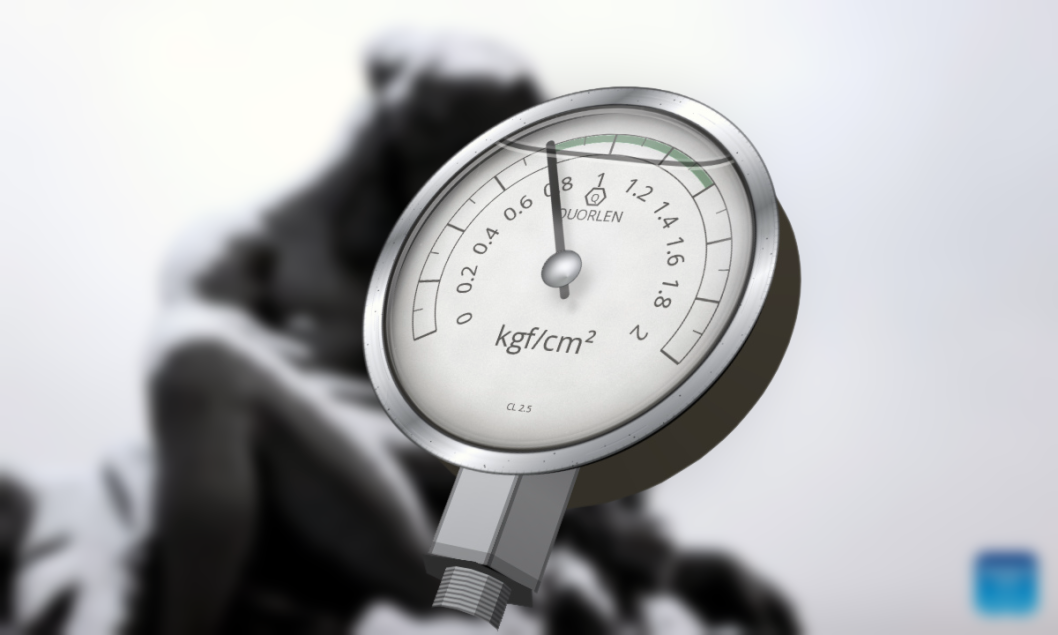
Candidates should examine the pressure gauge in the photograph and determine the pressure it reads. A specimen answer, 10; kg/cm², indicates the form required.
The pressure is 0.8; kg/cm²
